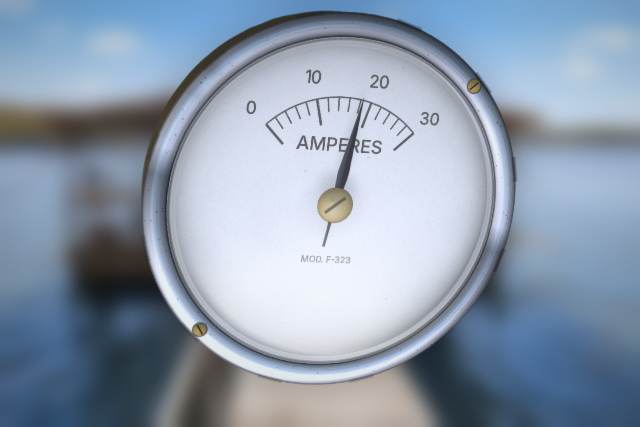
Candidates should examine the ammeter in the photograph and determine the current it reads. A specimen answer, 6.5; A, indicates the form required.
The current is 18; A
